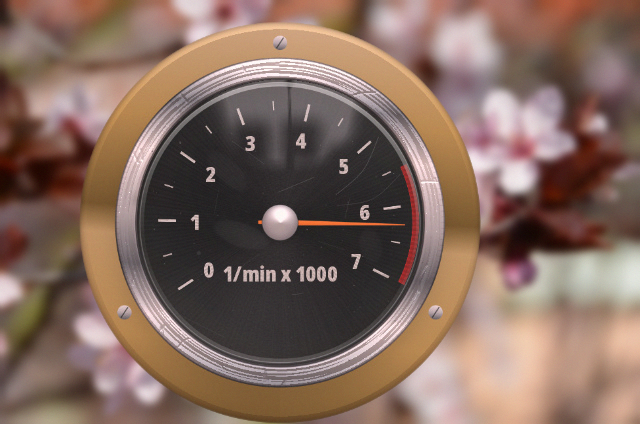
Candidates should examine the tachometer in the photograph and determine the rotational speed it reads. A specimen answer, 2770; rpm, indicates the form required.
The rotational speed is 6250; rpm
